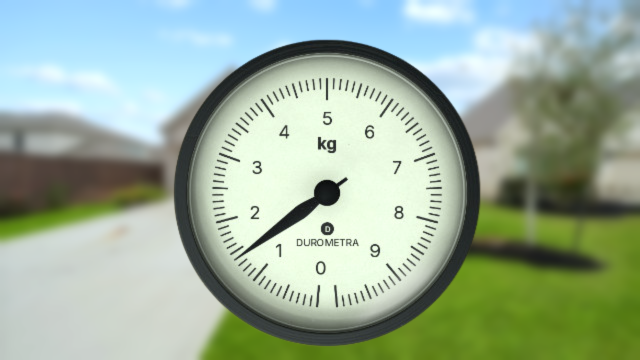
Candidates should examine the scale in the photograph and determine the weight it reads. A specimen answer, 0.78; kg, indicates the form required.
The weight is 1.4; kg
